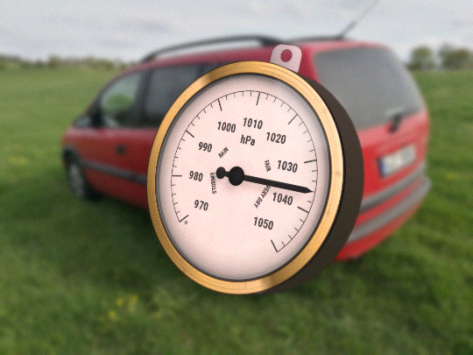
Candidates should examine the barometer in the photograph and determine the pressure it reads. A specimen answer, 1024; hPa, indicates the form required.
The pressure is 1036; hPa
